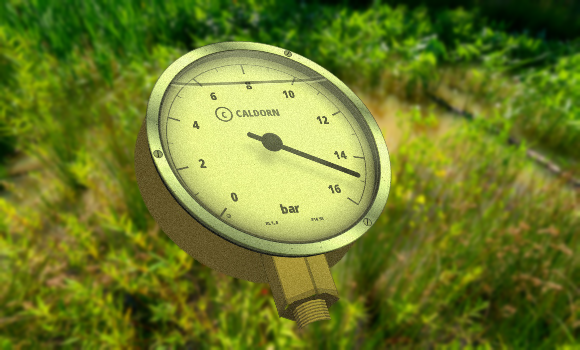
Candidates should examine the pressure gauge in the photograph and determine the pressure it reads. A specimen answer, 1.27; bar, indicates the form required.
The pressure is 15; bar
